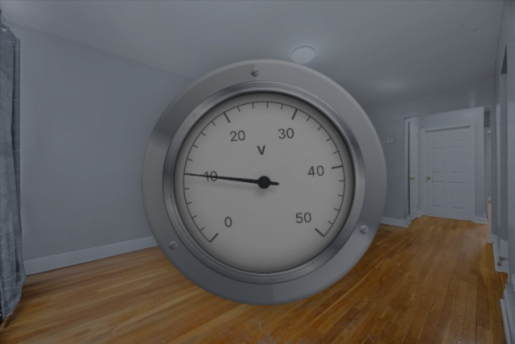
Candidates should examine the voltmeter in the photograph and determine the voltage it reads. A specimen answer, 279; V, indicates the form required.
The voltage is 10; V
